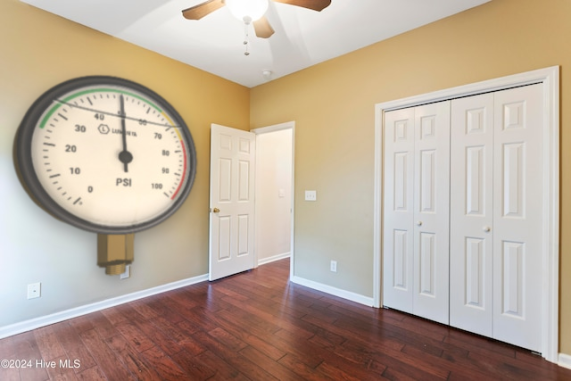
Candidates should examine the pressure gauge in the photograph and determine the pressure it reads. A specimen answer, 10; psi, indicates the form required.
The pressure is 50; psi
